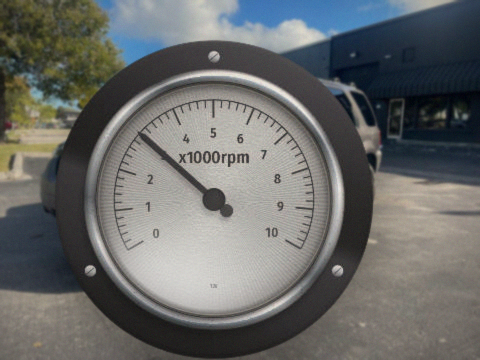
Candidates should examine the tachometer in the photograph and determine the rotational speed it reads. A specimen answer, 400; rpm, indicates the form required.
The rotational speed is 3000; rpm
